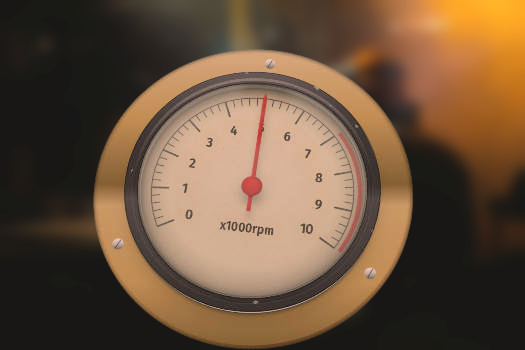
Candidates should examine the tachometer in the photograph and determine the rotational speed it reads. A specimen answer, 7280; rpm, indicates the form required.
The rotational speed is 5000; rpm
